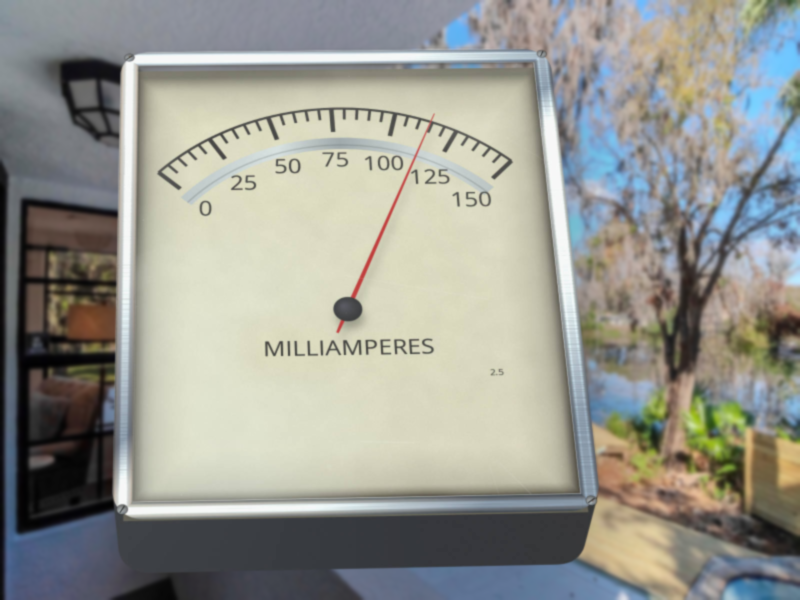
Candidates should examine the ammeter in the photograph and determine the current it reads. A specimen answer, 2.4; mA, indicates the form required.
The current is 115; mA
